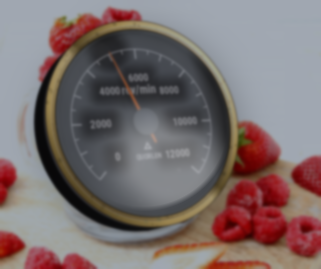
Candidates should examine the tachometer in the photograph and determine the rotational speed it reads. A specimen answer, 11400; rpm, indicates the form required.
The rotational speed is 5000; rpm
